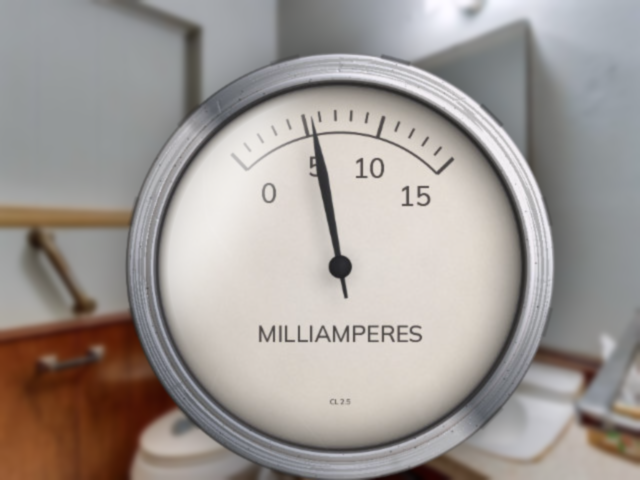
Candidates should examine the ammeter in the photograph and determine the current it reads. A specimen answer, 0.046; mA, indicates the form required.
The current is 5.5; mA
